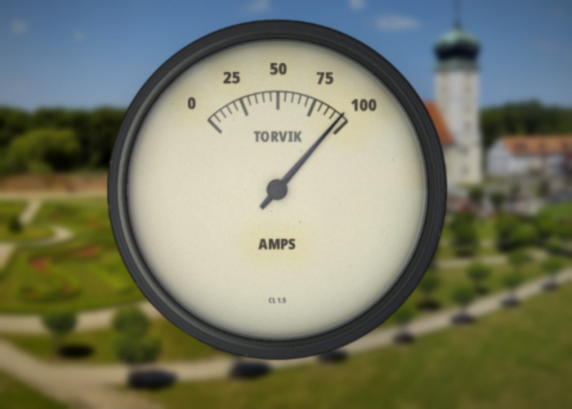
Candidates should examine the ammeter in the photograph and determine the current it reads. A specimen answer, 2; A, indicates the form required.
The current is 95; A
